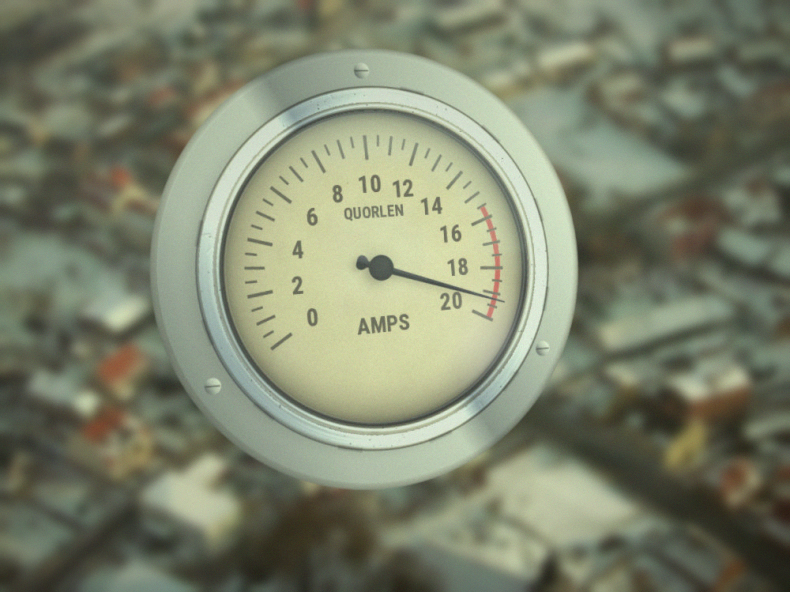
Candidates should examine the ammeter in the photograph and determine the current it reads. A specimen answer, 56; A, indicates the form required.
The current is 19.25; A
